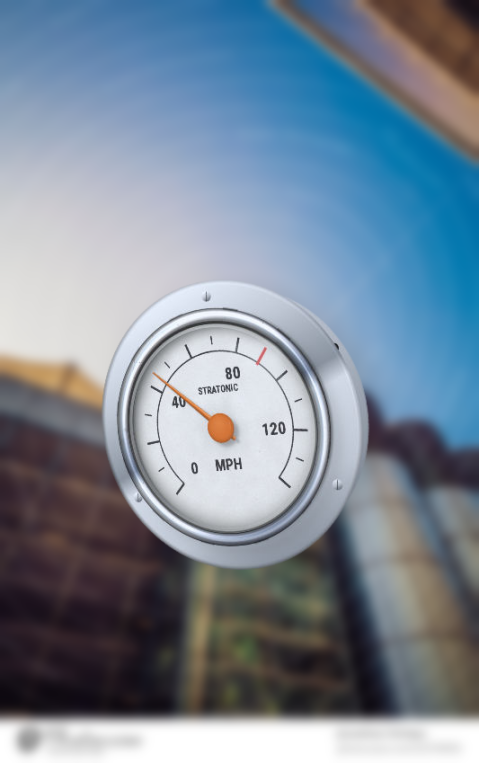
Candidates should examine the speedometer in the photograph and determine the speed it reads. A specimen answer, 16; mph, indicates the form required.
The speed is 45; mph
